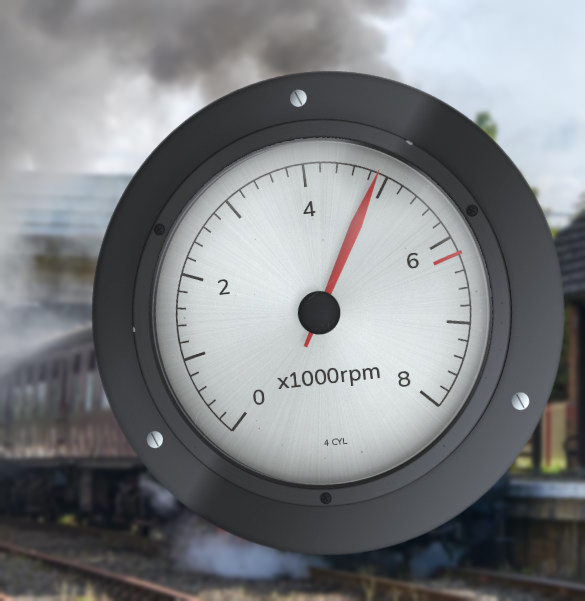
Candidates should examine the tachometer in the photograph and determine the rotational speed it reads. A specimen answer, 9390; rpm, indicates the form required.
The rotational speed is 4900; rpm
